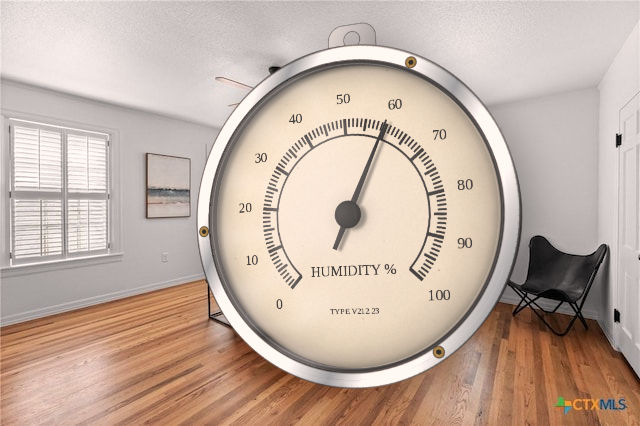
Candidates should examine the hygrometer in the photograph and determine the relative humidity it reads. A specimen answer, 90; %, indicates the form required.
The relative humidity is 60; %
